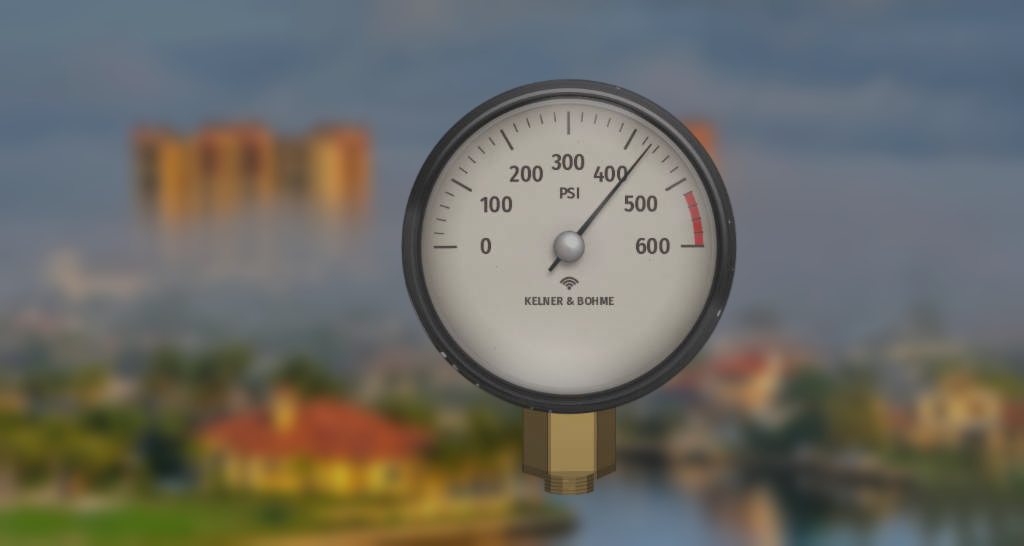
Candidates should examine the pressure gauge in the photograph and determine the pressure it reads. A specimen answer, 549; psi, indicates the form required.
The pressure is 430; psi
